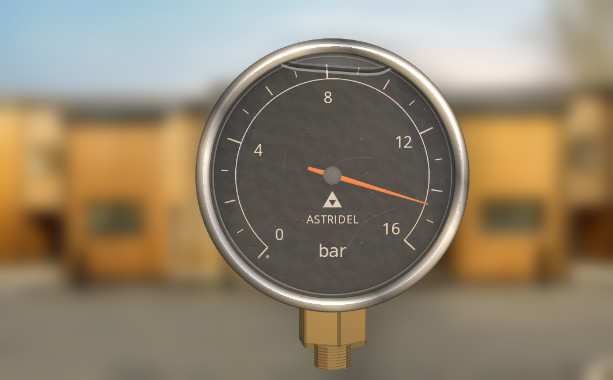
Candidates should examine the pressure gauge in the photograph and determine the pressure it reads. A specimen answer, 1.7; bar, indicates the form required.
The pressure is 14.5; bar
